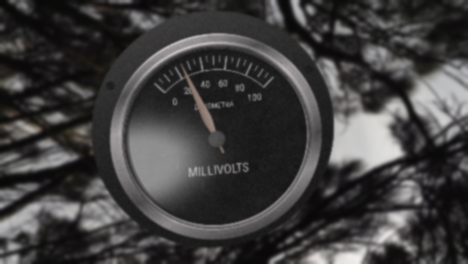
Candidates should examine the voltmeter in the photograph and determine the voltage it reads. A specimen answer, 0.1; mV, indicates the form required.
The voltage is 25; mV
